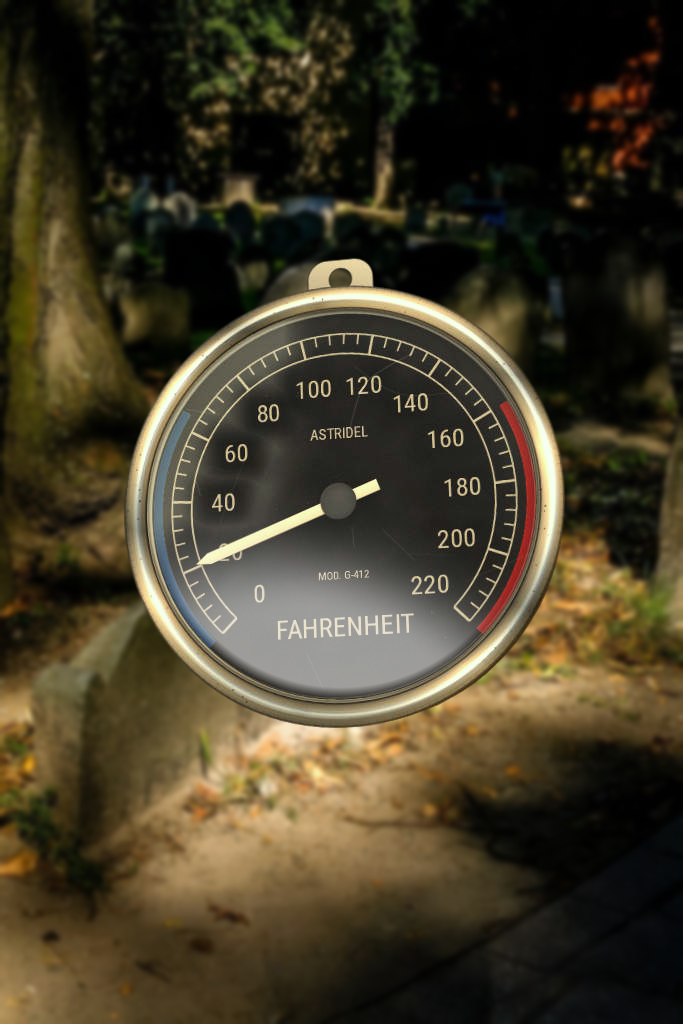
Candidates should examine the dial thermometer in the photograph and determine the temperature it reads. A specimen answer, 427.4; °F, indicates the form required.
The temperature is 20; °F
